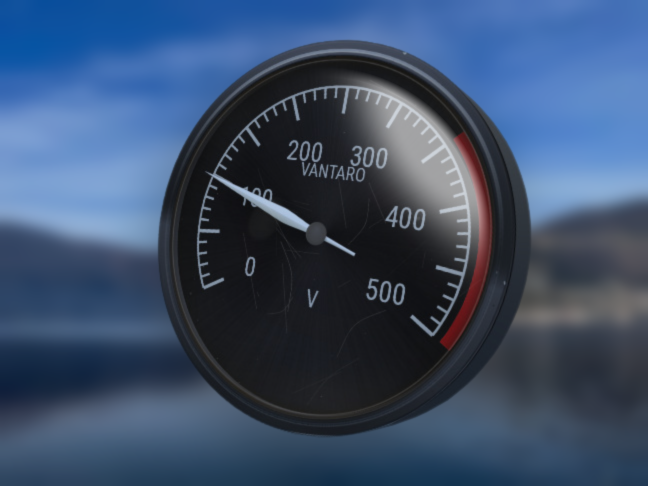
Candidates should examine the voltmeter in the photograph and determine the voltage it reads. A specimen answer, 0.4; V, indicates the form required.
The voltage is 100; V
